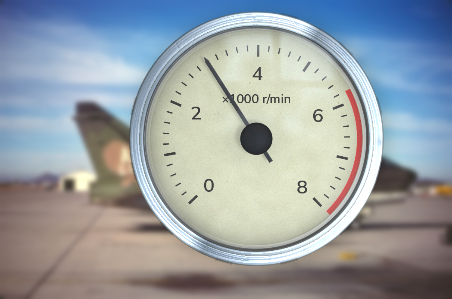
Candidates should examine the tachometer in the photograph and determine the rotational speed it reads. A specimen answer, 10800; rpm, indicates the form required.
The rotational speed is 3000; rpm
